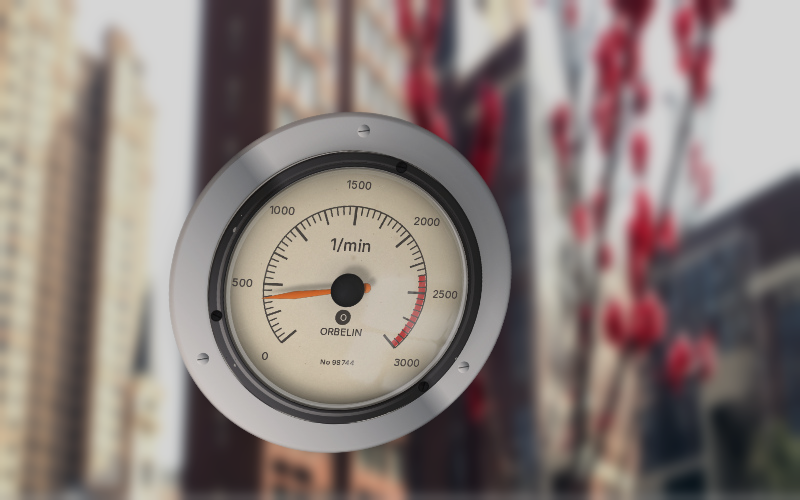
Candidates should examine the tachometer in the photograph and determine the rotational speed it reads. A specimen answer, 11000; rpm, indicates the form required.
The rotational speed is 400; rpm
